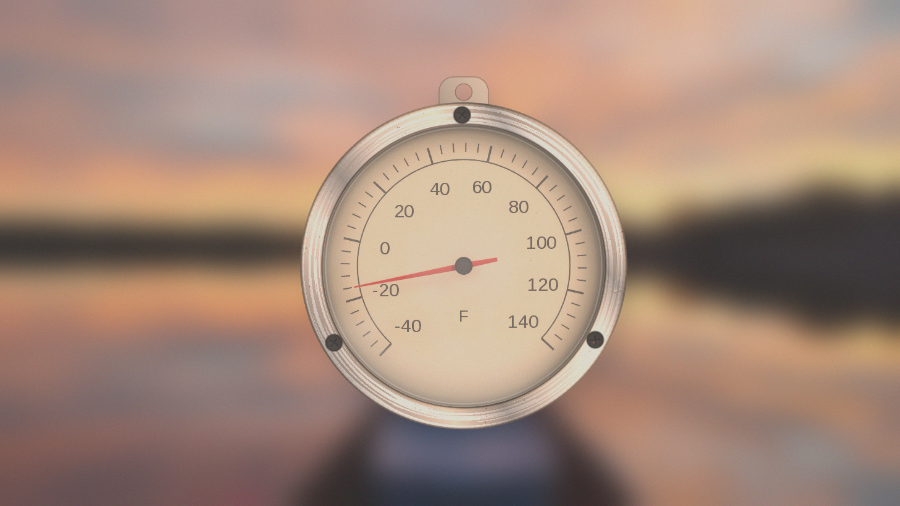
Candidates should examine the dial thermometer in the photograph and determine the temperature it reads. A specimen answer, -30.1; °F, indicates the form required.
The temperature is -16; °F
